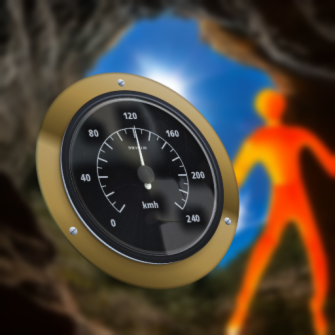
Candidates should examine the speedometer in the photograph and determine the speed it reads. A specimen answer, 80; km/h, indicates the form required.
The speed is 120; km/h
